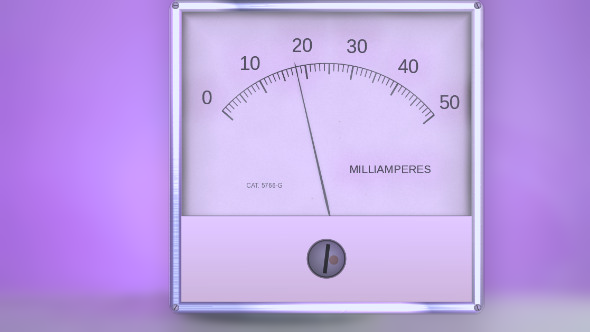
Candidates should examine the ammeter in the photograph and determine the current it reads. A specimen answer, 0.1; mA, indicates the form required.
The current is 18; mA
